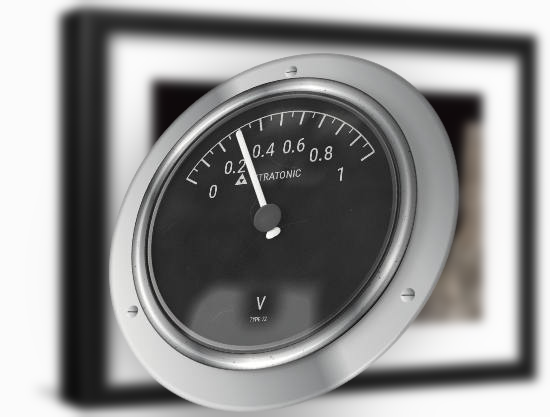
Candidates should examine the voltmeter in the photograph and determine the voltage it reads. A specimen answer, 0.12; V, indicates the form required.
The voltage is 0.3; V
